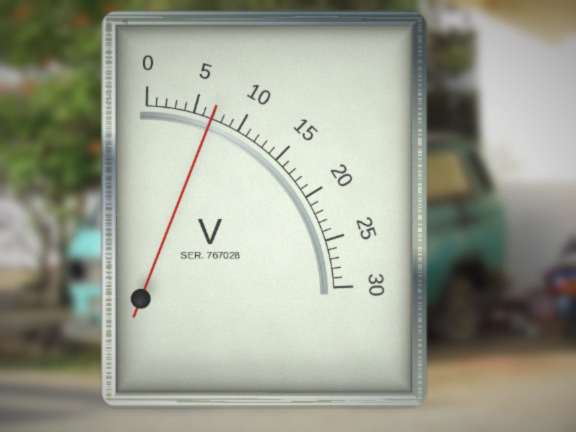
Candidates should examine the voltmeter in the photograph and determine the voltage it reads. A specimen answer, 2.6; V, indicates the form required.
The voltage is 7; V
